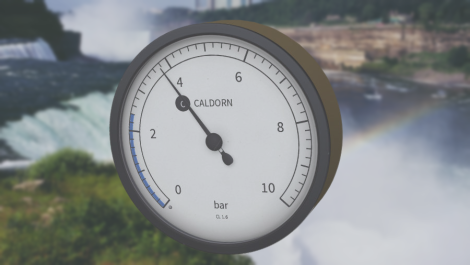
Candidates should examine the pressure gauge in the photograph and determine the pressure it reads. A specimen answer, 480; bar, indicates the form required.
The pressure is 3.8; bar
